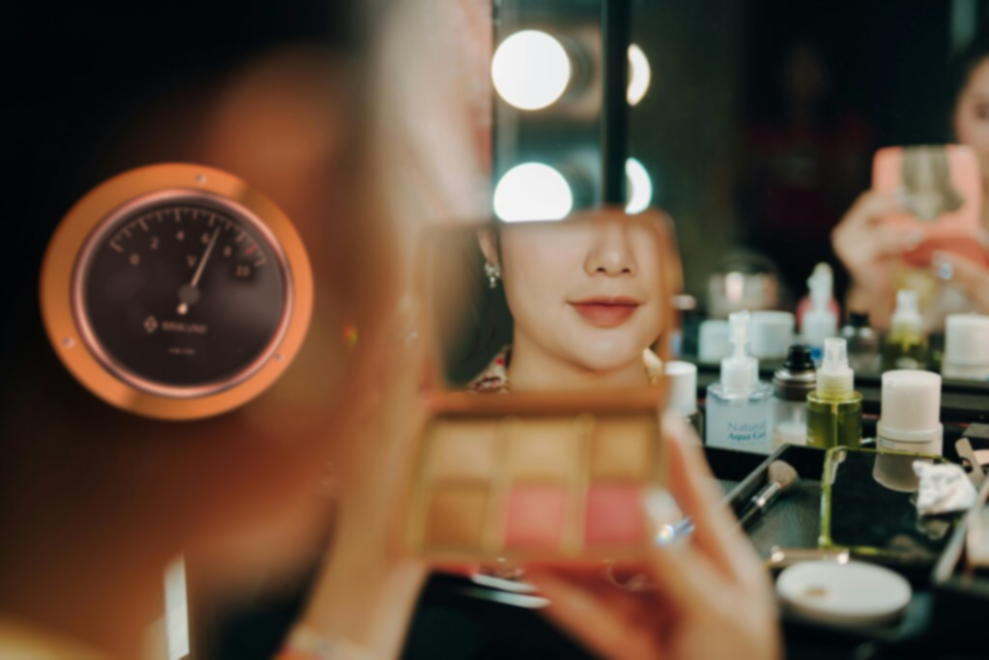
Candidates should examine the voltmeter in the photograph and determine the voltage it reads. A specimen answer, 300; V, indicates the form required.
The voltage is 6.5; V
